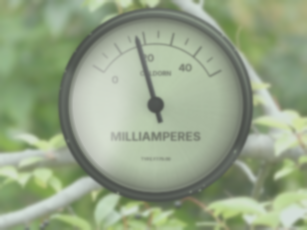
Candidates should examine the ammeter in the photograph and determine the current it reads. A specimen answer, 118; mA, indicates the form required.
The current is 17.5; mA
